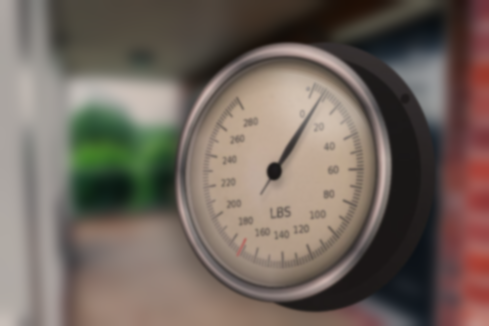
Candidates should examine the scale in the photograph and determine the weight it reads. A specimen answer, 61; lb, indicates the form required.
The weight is 10; lb
